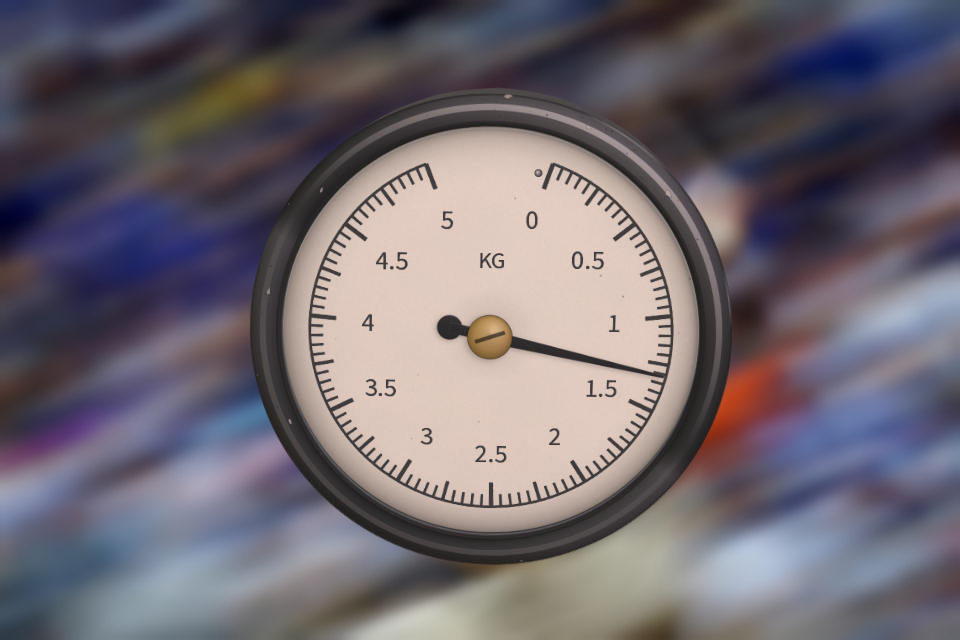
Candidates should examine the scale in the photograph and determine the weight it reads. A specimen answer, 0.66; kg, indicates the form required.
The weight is 1.3; kg
